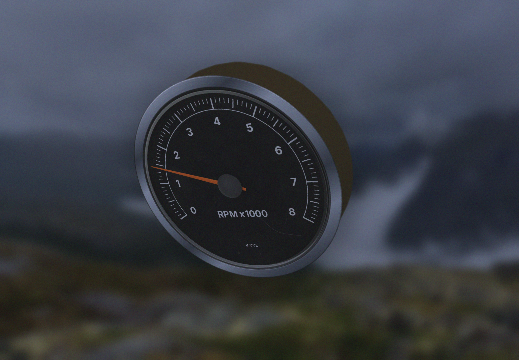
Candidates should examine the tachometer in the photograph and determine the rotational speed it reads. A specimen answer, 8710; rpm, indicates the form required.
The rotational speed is 1500; rpm
